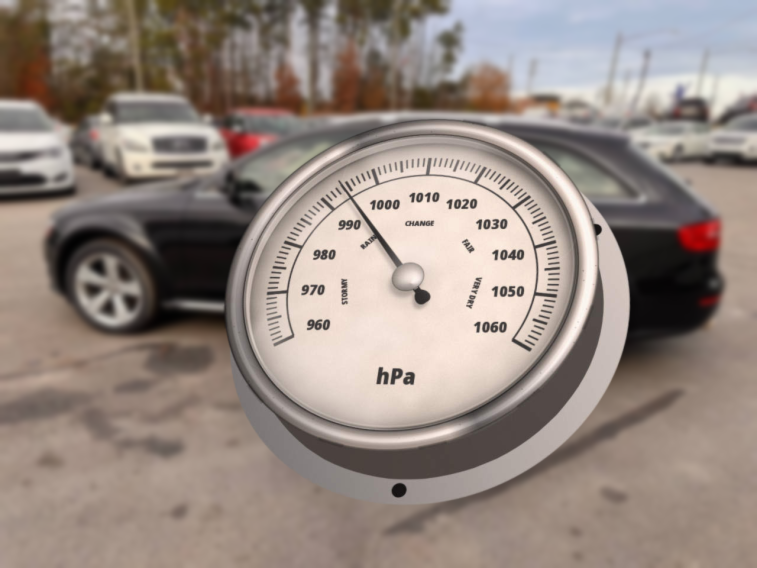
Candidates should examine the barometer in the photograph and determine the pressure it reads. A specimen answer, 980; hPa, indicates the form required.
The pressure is 994; hPa
